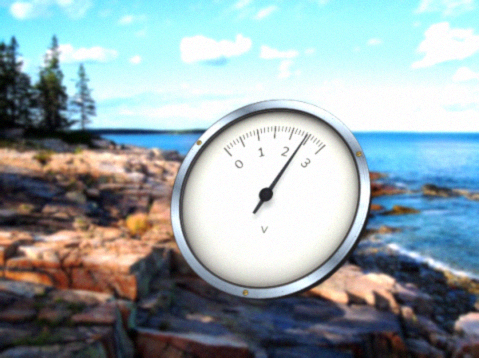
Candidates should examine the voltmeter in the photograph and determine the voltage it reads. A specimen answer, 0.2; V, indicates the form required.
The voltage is 2.5; V
